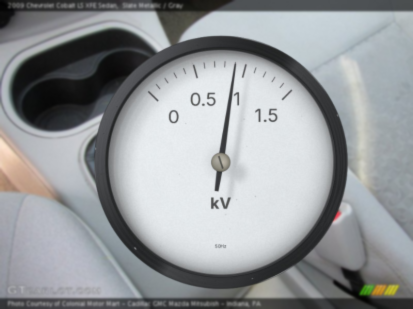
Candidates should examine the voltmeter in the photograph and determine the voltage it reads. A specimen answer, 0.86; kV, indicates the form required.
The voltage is 0.9; kV
